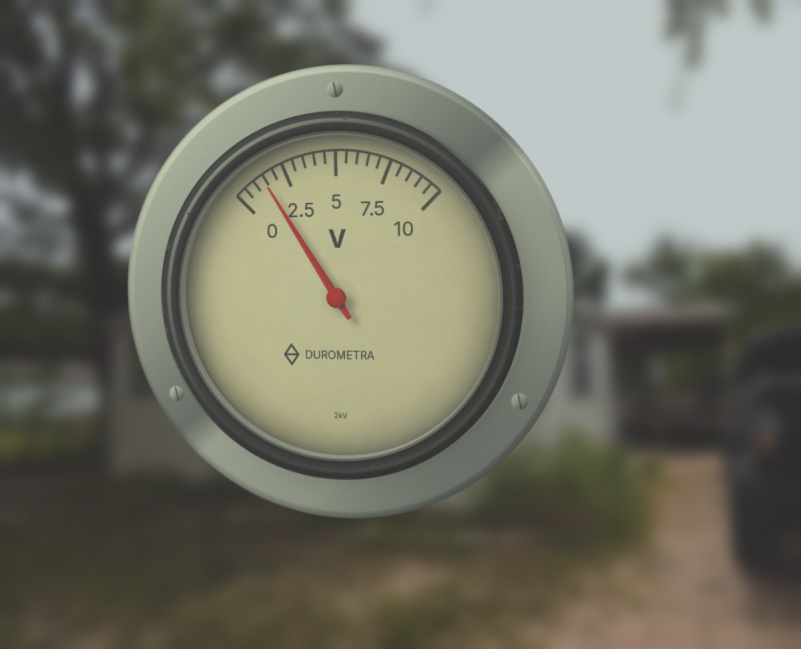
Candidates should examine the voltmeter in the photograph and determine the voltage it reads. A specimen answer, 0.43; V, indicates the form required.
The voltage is 1.5; V
